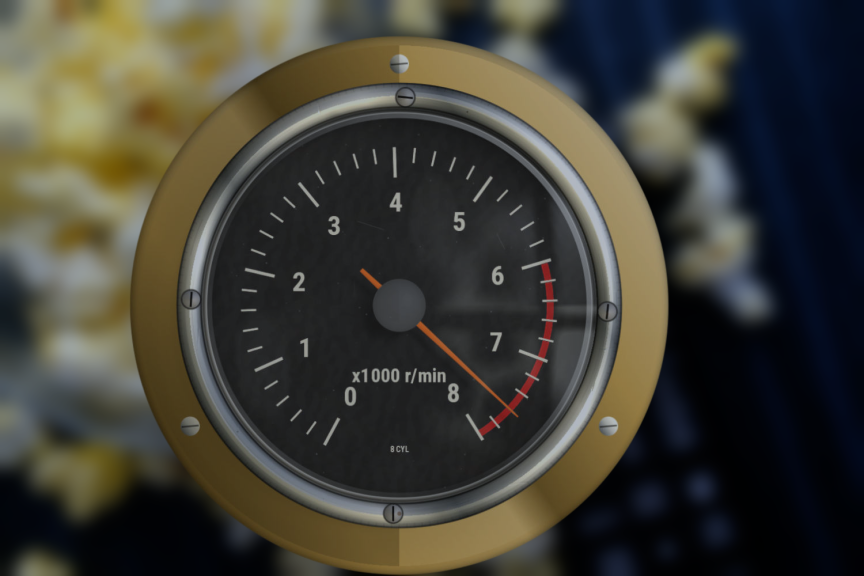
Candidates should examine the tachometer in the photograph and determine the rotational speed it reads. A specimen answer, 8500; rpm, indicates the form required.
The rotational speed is 7600; rpm
